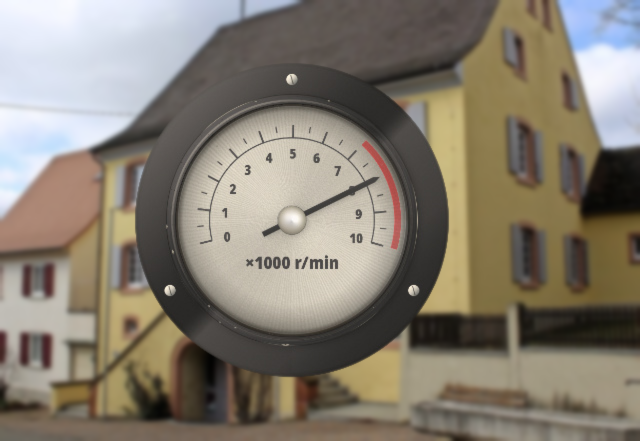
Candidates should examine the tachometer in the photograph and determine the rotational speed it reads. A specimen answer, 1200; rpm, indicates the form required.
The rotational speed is 8000; rpm
